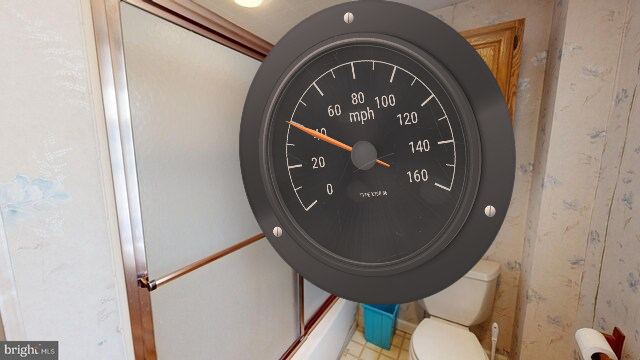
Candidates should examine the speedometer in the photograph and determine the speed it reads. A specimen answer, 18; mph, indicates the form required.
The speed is 40; mph
